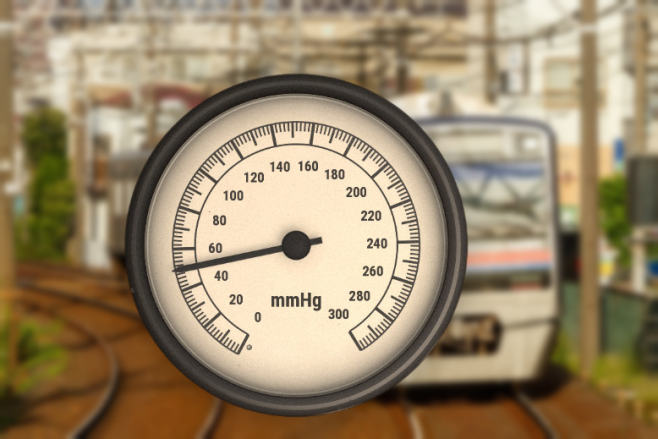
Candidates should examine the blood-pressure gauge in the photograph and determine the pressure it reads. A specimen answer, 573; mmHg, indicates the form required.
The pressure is 50; mmHg
